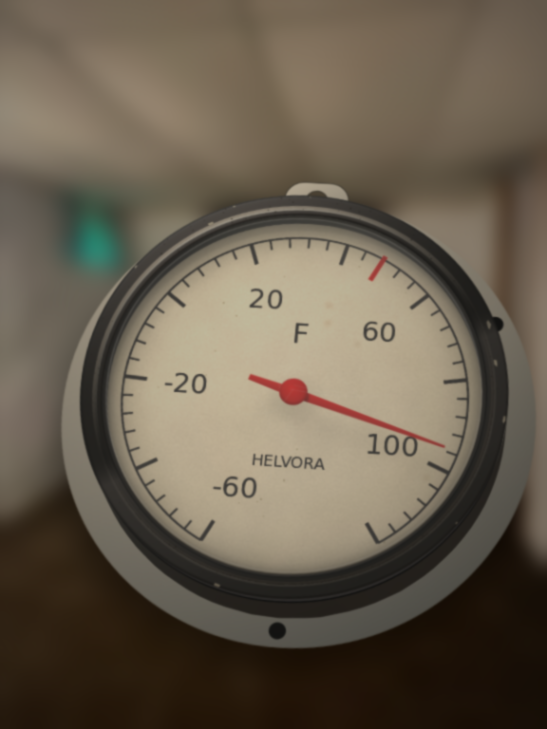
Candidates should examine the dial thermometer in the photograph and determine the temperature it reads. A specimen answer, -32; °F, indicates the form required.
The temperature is 96; °F
